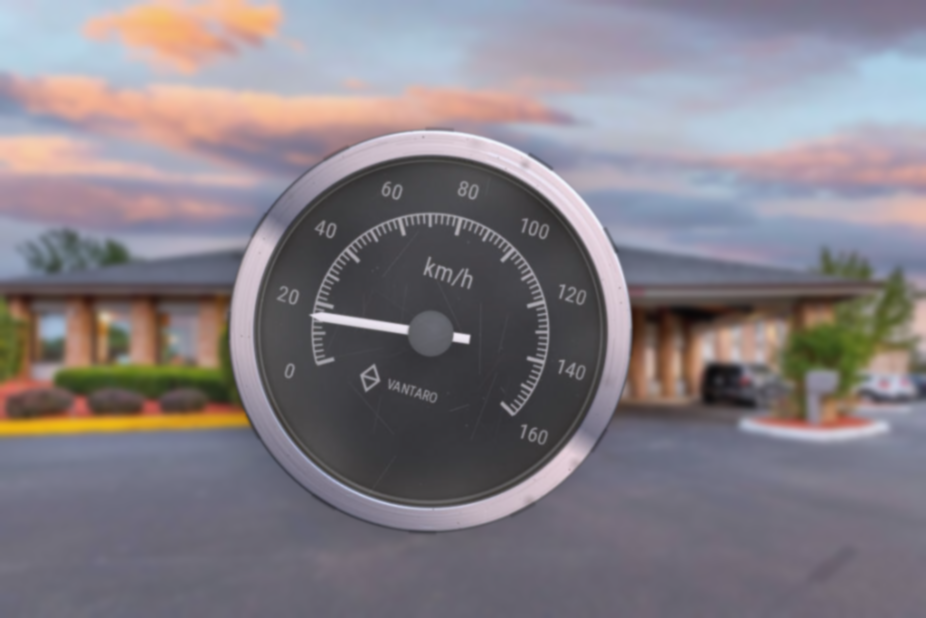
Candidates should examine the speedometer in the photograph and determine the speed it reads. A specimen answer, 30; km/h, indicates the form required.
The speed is 16; km/h
